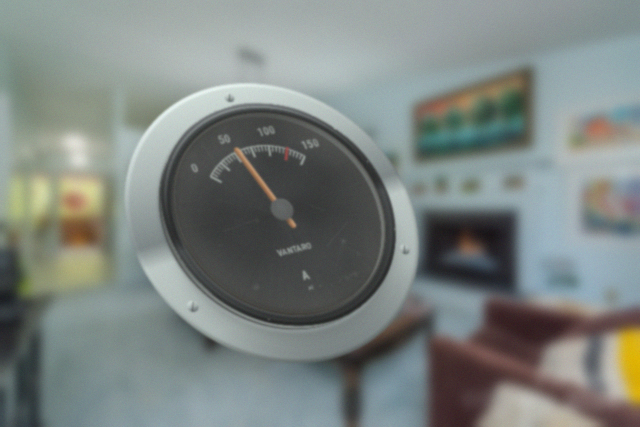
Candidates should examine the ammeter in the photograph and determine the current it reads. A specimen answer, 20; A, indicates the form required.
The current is 50; A
